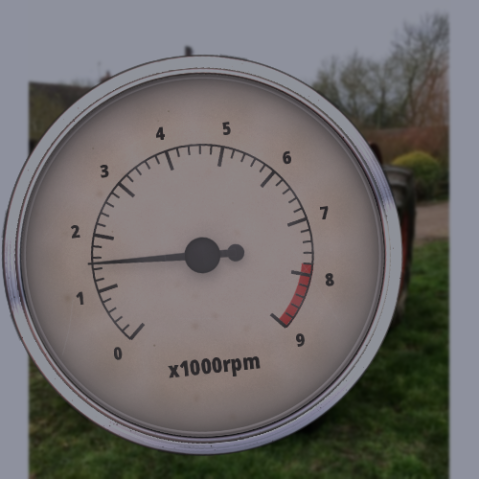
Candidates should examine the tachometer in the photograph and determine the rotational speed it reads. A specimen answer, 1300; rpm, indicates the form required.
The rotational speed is 1500; rpm
